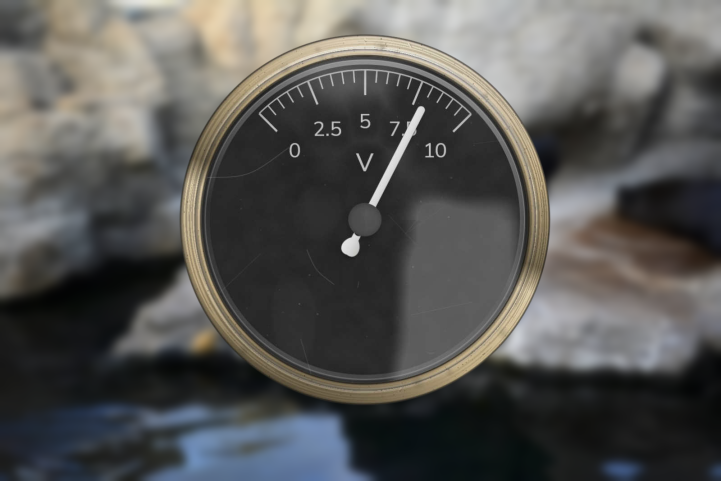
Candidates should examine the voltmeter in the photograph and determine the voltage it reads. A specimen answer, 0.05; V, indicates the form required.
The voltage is 8; V
